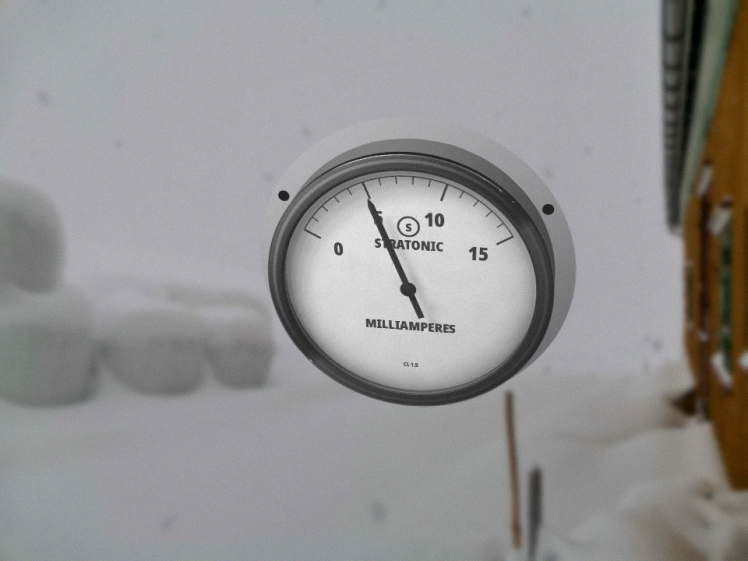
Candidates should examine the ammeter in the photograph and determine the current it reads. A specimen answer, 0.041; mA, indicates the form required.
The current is 5; mA
